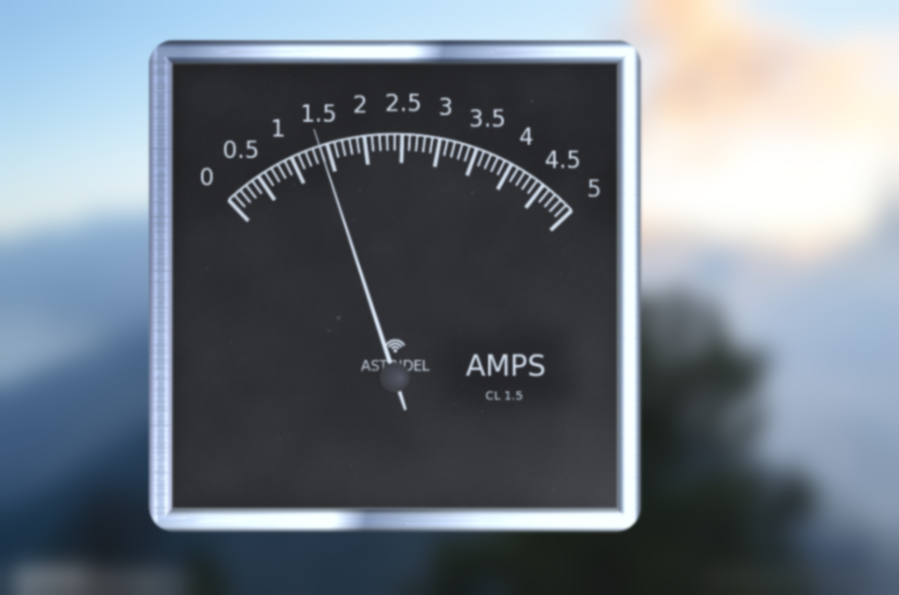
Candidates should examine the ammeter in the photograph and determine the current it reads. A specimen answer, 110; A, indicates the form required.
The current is 1.4; A
